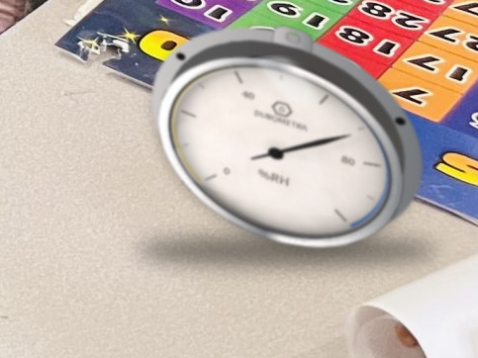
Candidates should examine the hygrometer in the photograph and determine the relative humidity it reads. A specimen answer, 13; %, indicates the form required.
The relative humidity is 70; %
